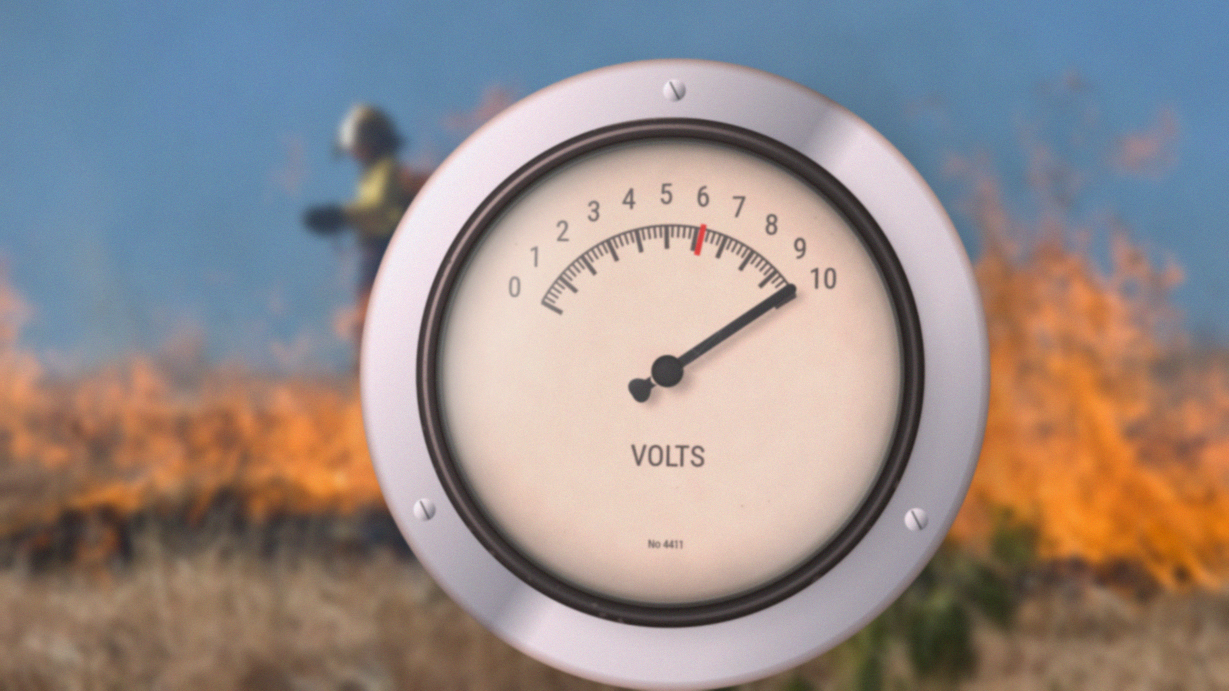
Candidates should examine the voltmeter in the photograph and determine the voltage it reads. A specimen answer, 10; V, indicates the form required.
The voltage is 9.8; V
